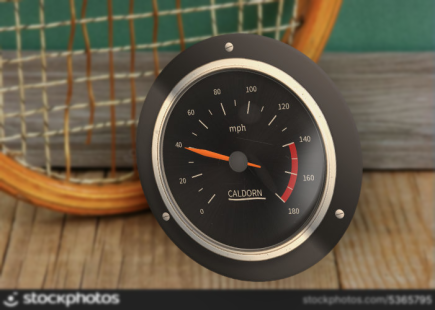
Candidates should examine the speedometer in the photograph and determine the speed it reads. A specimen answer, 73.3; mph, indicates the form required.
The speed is 40; mph
